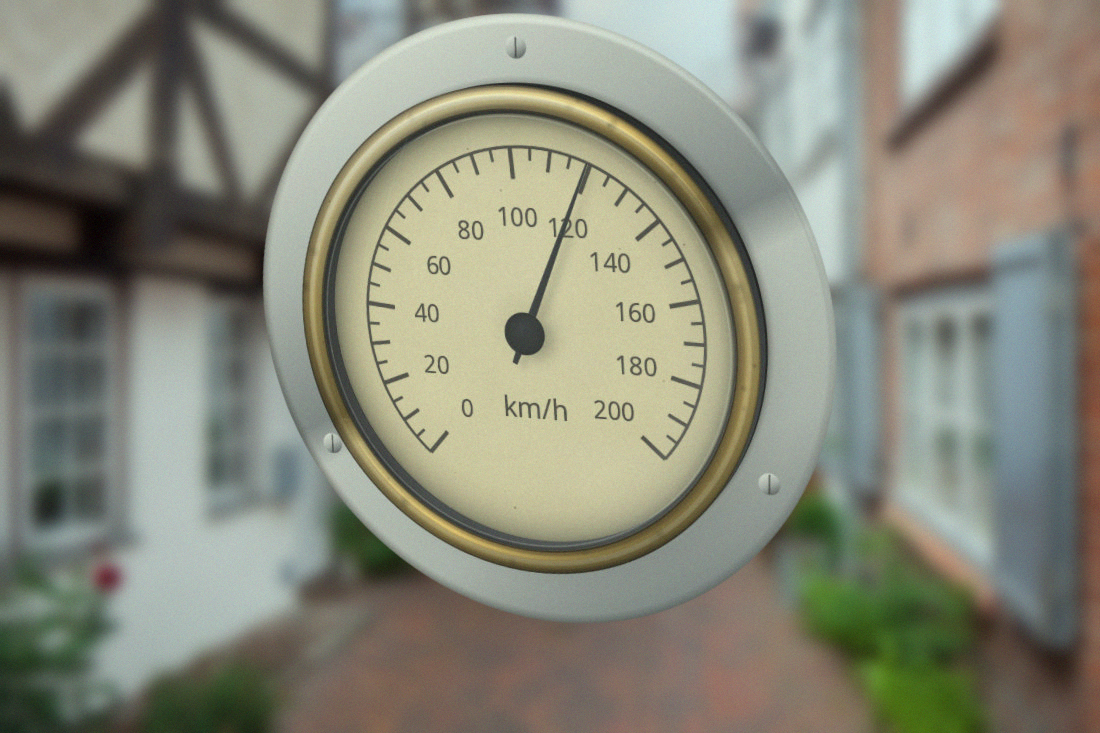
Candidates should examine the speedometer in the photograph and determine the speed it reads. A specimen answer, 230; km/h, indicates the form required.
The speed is 120; km/h
